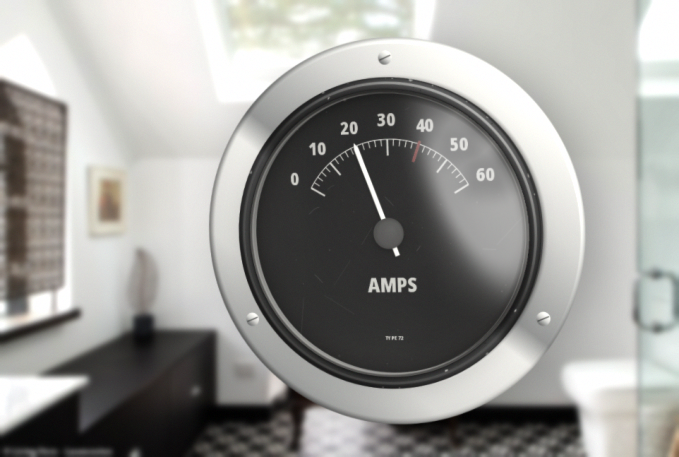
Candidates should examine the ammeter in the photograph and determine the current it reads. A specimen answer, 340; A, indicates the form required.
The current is 20; A
